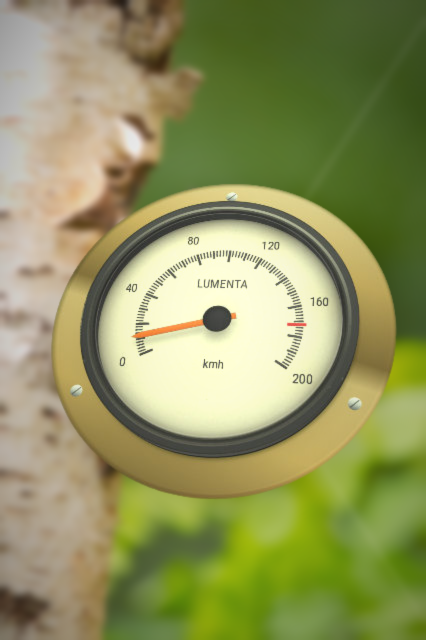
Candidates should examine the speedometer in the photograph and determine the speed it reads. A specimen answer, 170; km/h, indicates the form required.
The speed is 10; km/h
